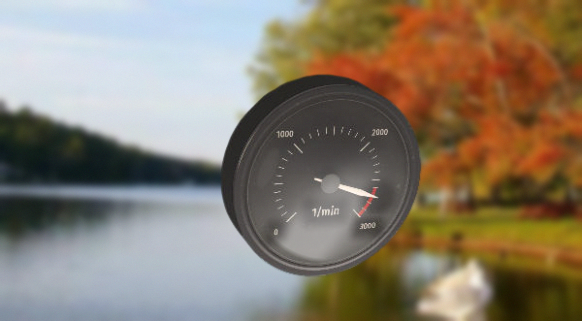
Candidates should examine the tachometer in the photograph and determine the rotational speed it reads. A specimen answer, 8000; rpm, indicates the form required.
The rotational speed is 2700; rpm
